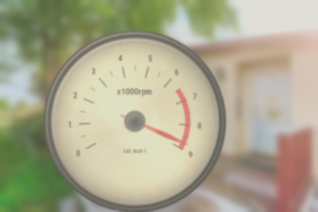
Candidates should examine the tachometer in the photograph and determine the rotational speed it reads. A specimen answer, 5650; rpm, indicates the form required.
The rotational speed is 8750; rpm
